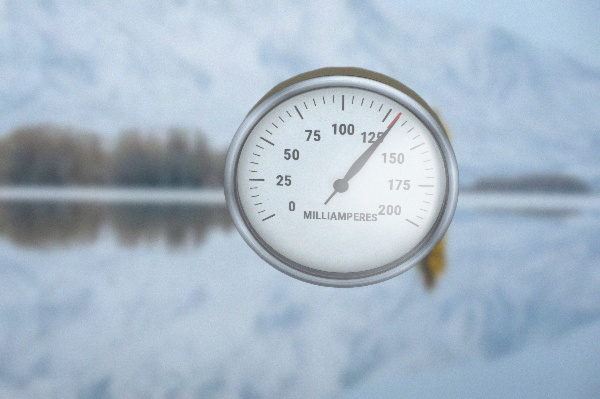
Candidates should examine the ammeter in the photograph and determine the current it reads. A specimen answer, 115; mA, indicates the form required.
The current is 130; mA
